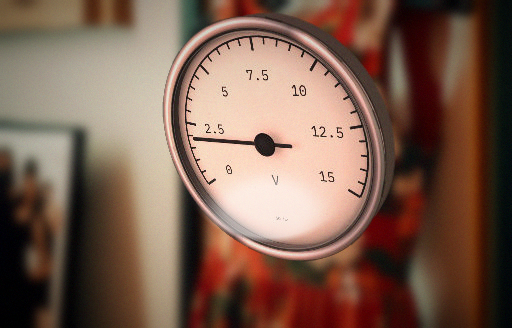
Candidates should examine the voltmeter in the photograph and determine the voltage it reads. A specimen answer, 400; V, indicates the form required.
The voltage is 2; V
